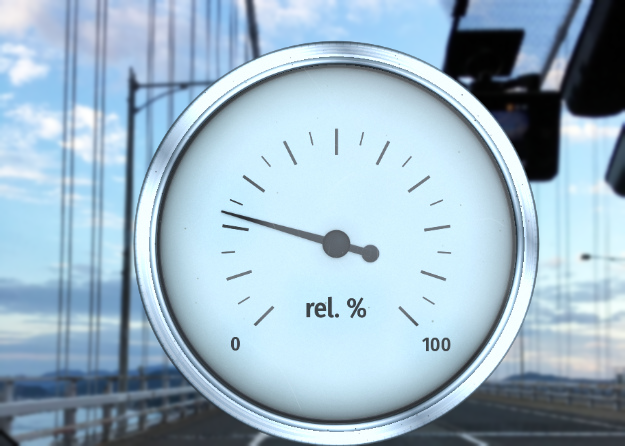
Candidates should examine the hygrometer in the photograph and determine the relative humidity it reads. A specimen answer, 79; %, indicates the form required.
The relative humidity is 22.5; %
